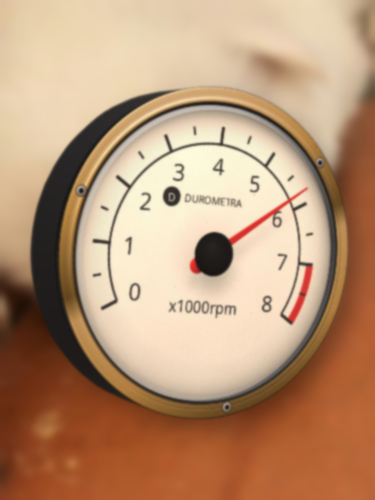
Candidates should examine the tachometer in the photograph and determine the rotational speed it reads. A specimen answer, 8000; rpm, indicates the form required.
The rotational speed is 5750; rpm
